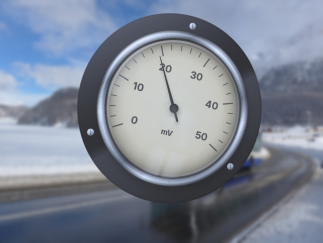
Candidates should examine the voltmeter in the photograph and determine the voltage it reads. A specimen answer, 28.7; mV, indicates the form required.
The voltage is 19; mV
